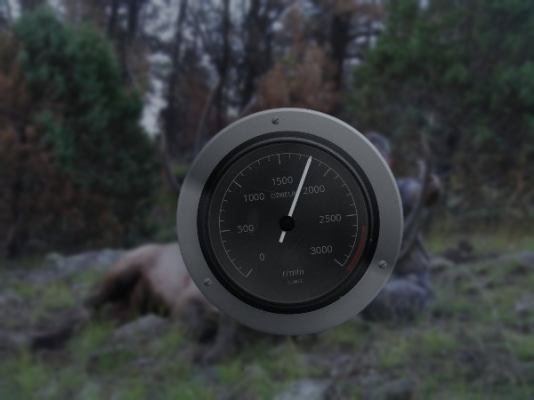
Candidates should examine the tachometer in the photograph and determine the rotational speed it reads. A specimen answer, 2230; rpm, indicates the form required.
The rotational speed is 1800; rpm
